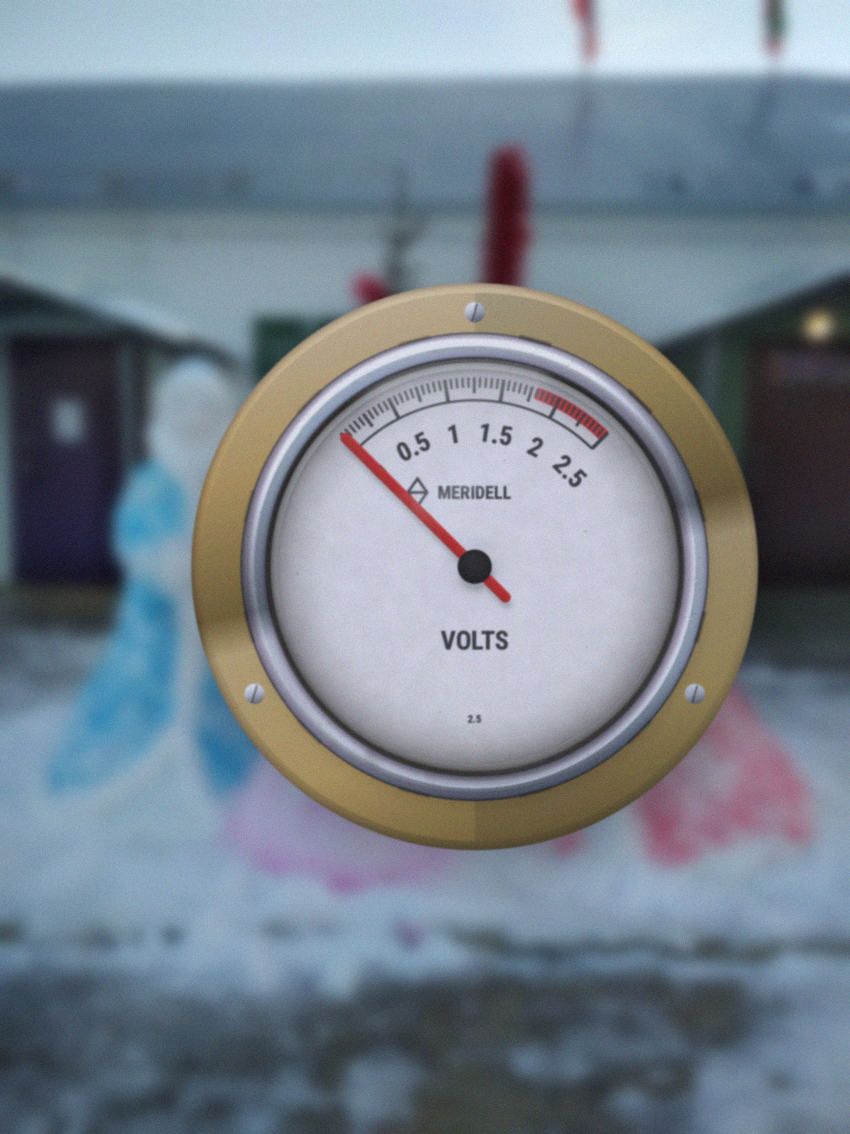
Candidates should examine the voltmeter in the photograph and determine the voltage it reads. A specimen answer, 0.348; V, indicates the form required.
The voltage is 0; V
